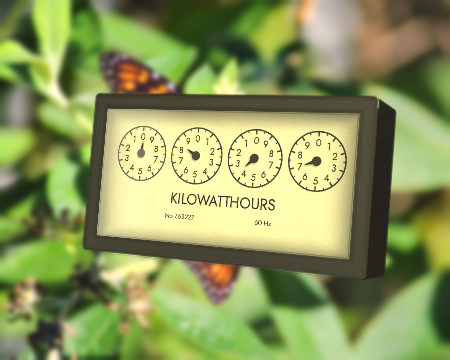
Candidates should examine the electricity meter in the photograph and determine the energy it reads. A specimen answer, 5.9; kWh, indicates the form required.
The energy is 9837; kWh
